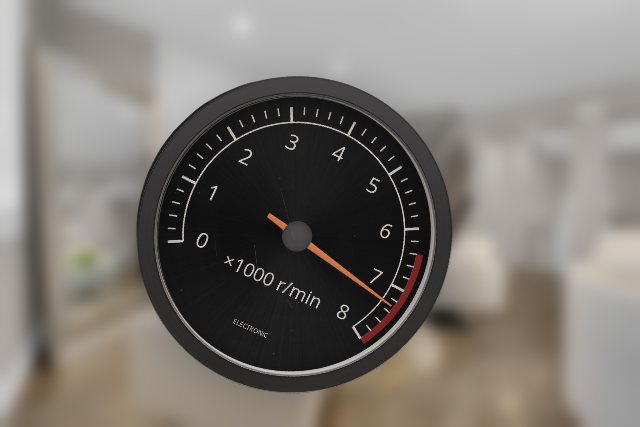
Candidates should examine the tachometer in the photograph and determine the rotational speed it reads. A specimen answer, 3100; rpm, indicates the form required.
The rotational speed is 7300; rpm
